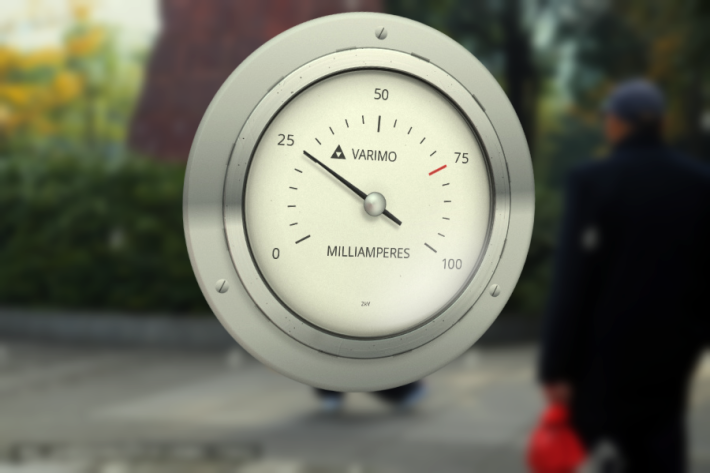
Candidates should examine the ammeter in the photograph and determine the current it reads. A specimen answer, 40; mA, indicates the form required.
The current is 25; mA
